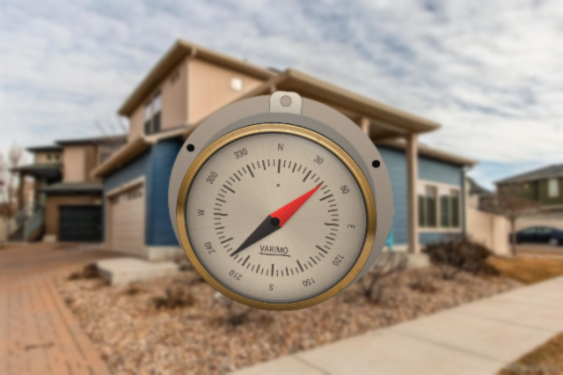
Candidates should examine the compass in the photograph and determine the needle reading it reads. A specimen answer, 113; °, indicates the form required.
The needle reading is 45; °
